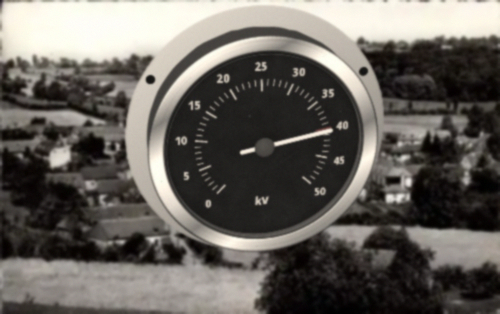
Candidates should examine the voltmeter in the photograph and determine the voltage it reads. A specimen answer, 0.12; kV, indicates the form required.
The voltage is 40; kV
